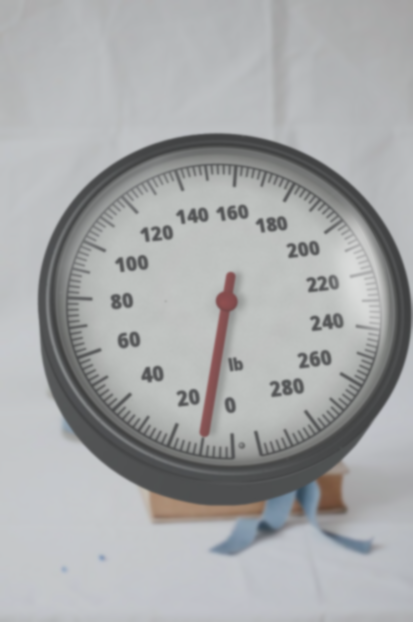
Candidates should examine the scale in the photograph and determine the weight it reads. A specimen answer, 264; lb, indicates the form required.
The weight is 10; lb
